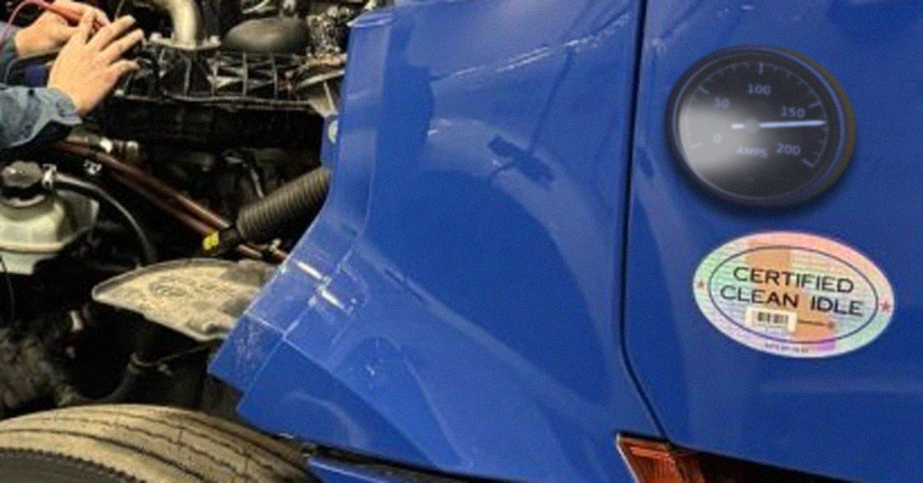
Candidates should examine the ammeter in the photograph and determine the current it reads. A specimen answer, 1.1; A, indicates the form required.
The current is 165; A
